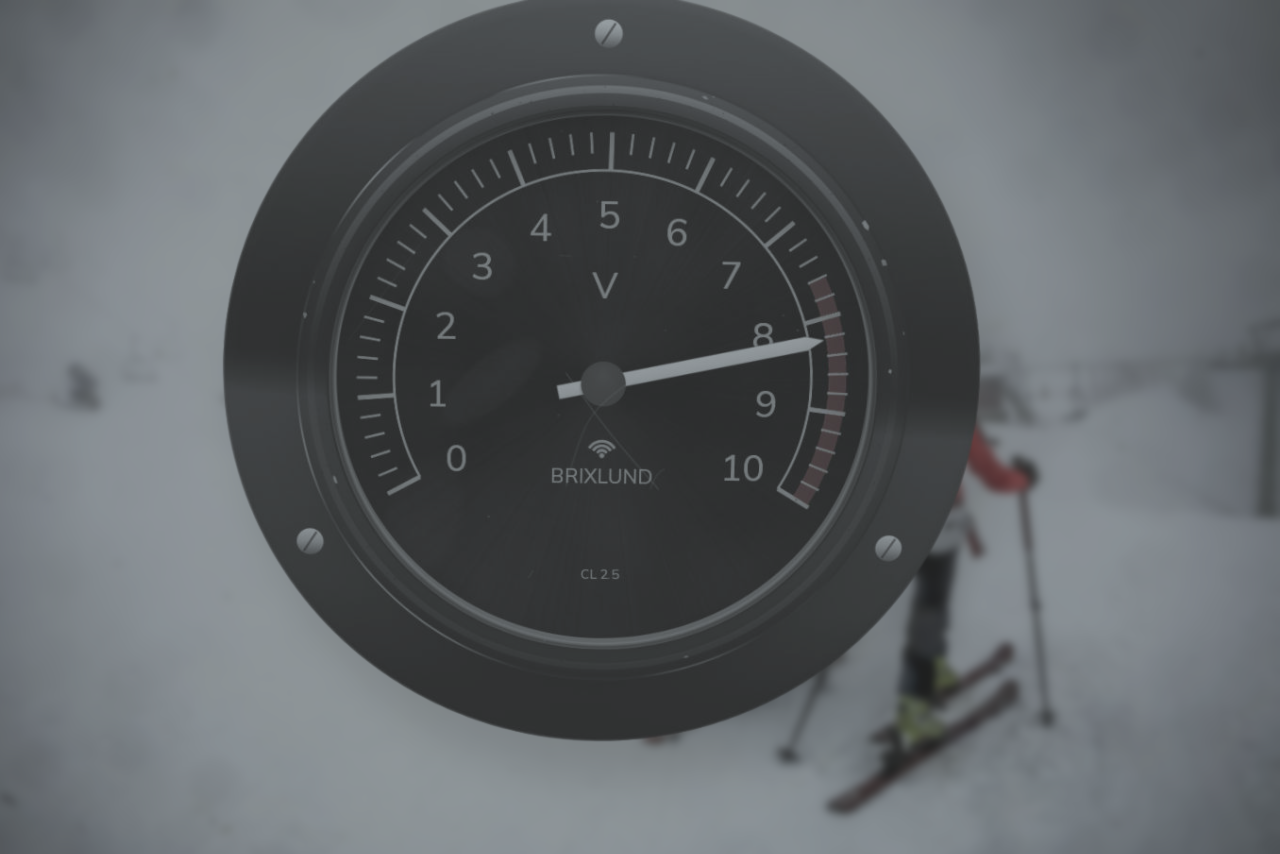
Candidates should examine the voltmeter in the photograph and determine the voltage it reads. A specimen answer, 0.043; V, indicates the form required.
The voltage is 8.2; V
